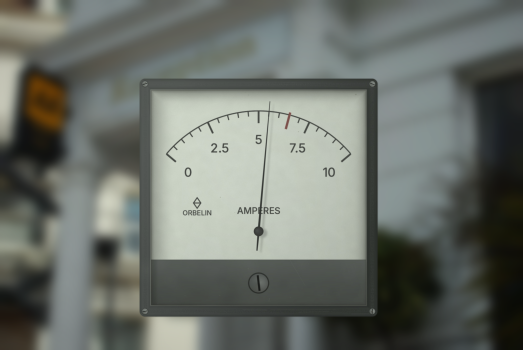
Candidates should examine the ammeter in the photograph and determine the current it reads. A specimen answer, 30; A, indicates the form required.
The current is 5.5; A
